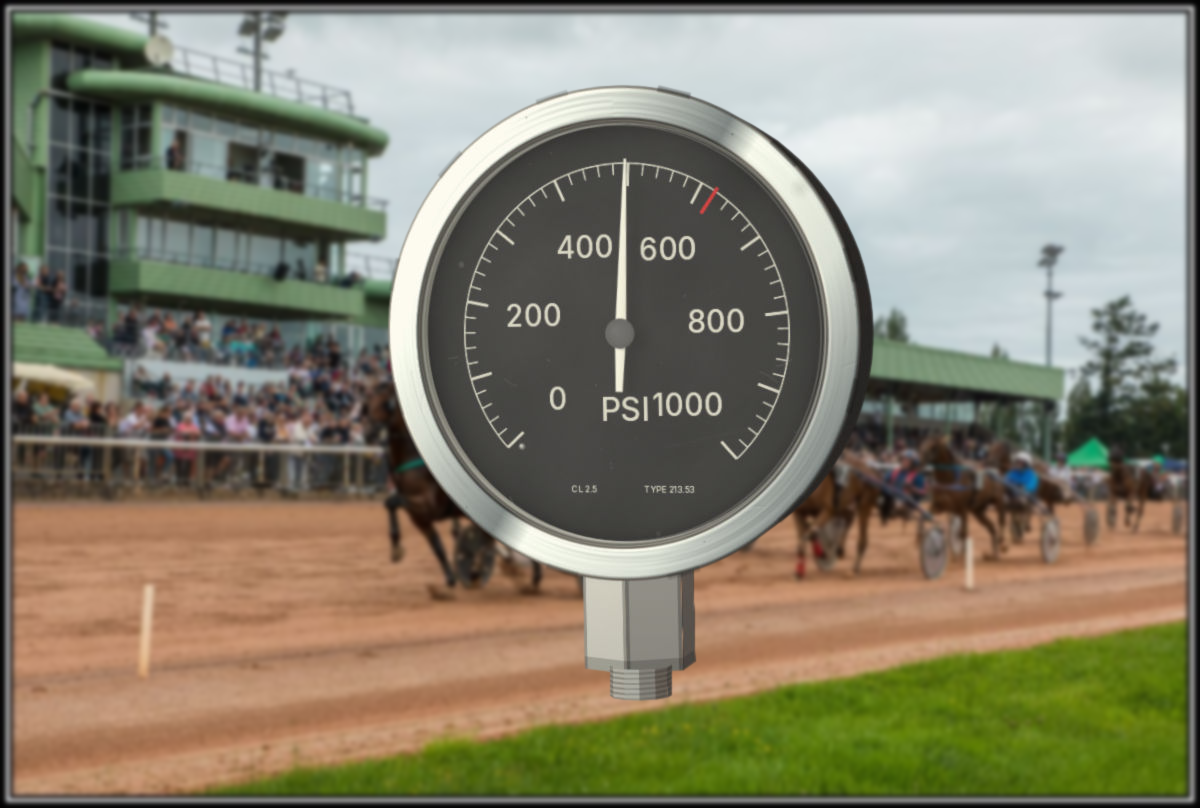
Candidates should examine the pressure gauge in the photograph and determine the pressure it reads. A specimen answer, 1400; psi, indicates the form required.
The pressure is 500; psi
